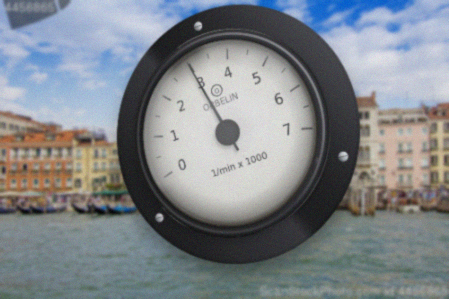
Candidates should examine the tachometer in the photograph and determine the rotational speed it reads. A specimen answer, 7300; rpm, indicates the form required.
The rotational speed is 3000; rpm
